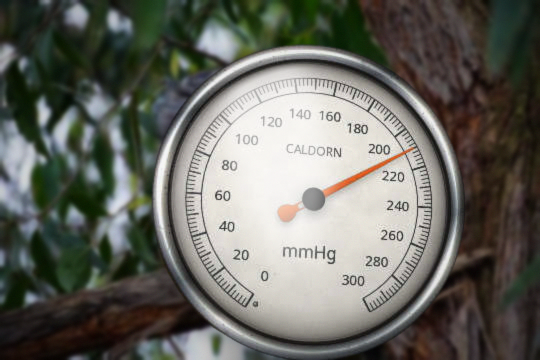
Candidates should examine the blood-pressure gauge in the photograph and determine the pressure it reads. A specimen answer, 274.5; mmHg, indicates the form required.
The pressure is 210; mmHg
